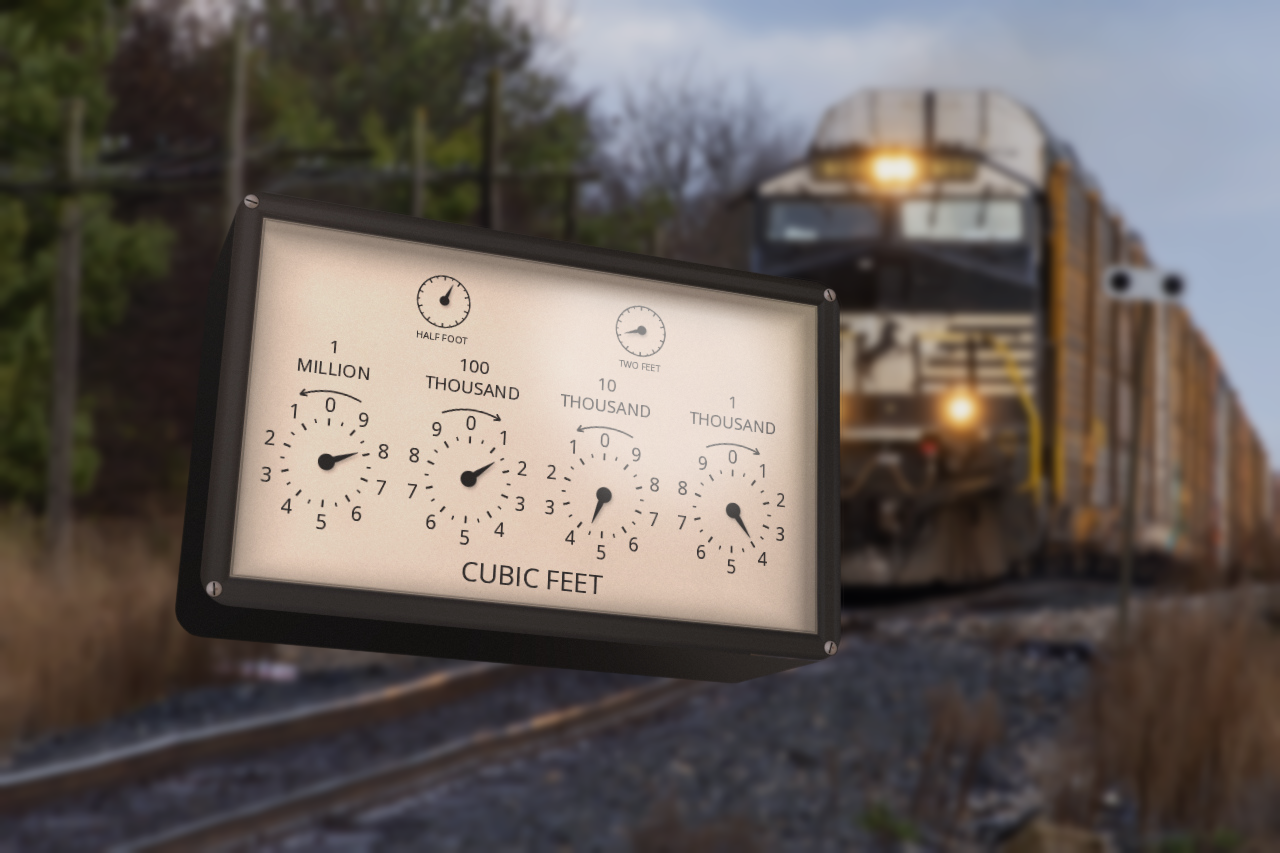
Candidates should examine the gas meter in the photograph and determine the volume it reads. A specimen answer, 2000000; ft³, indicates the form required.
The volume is 814400; ft³
